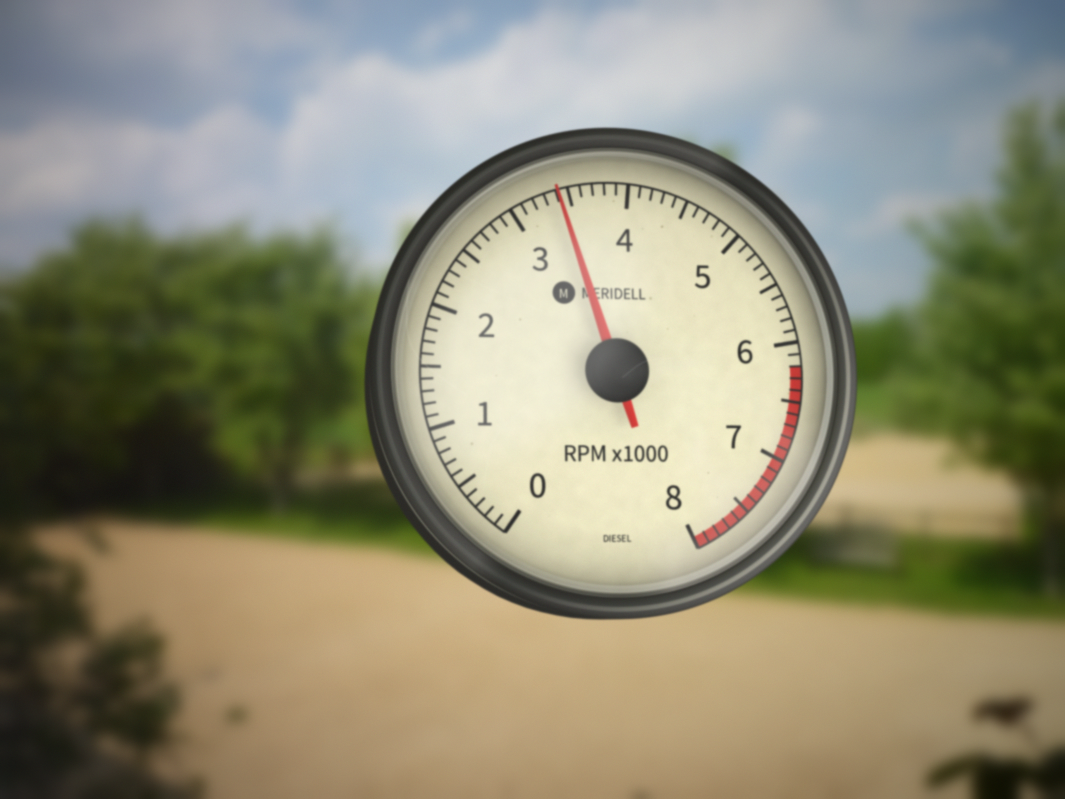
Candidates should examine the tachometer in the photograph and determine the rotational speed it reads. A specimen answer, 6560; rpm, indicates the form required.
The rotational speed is 3400; rpm
